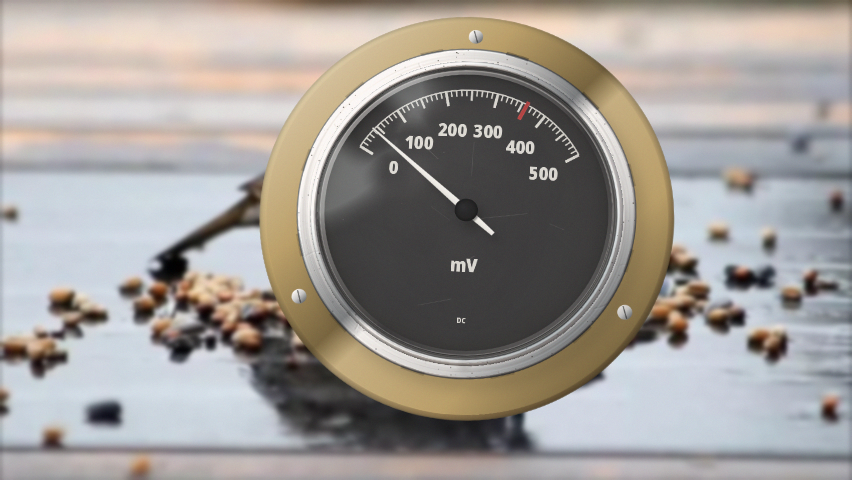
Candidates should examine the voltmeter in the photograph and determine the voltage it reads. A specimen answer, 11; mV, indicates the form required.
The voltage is 40; mV
